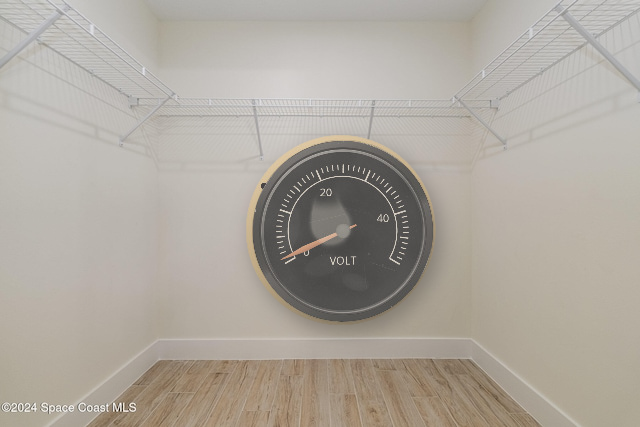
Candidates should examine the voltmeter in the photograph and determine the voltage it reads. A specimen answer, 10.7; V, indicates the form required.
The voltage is 1; V
